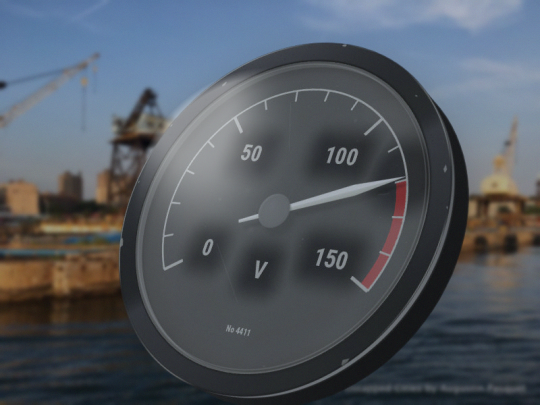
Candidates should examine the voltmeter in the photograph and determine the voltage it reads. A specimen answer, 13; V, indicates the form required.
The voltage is 120; V
